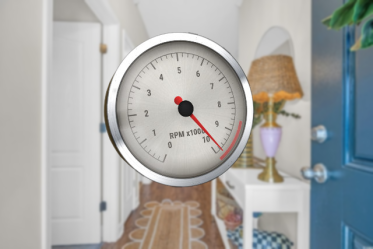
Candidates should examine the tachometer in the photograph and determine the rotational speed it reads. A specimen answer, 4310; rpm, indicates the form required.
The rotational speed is 9800; rpm
